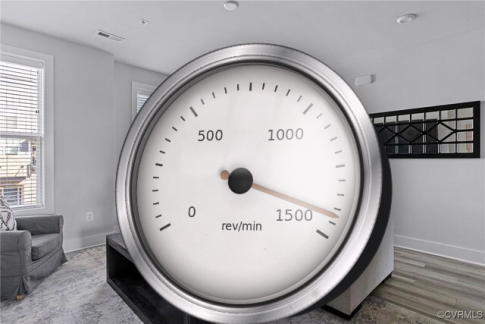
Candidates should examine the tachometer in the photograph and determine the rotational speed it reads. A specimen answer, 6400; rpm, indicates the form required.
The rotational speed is 1425; rpm
